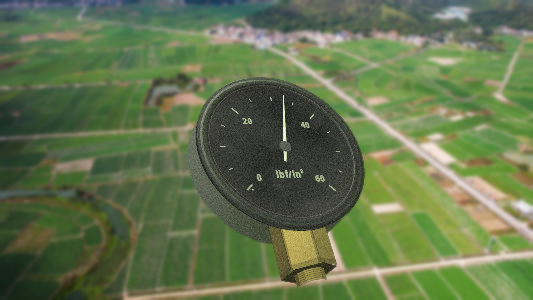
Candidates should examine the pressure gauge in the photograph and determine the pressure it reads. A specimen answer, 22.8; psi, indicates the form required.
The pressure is 32.5; psi
